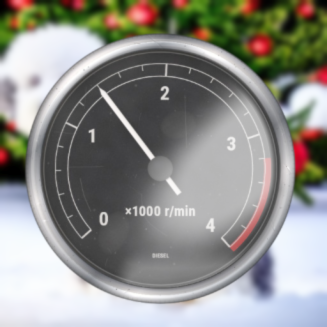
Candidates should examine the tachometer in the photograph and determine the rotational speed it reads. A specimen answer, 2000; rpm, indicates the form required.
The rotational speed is 1400; rpm
